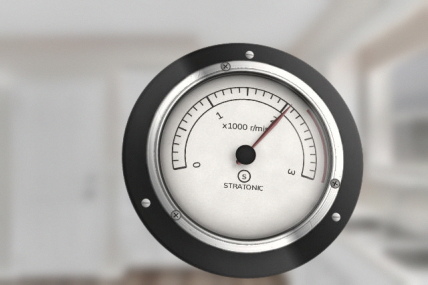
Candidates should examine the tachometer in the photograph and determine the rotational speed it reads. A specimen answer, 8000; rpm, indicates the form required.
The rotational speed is 2050; rpm
